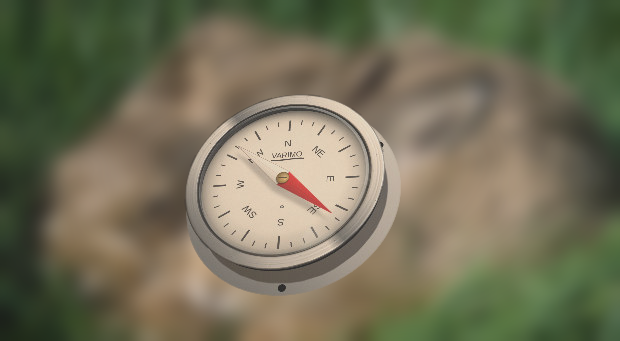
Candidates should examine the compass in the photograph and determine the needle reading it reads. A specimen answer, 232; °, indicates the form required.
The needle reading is 130; °
